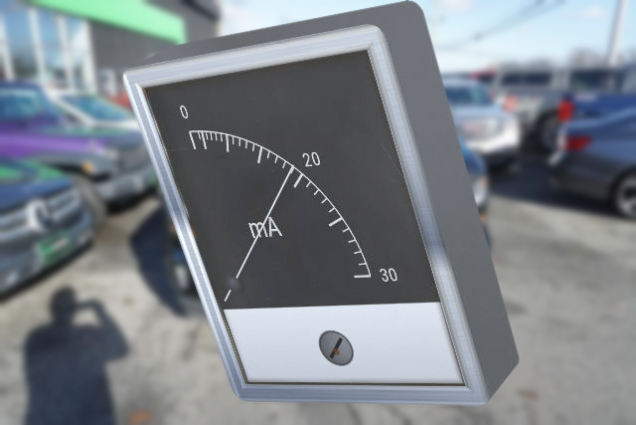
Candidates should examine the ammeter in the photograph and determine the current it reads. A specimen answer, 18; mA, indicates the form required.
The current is 19; mA
